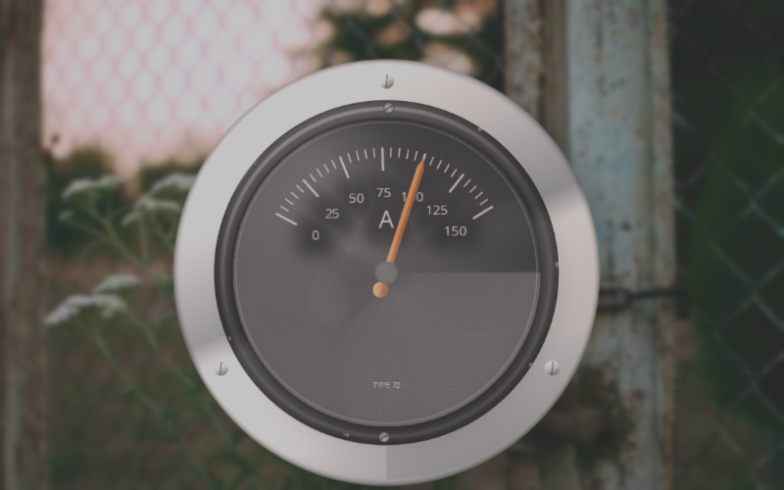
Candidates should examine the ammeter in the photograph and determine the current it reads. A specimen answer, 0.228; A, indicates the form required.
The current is 100; A
